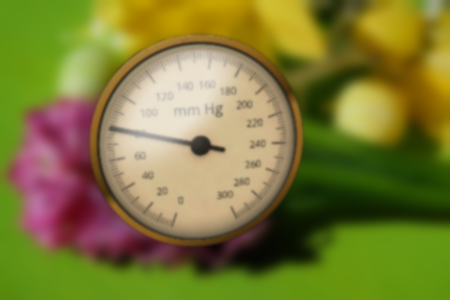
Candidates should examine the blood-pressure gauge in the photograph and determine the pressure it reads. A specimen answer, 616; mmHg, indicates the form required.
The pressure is 80; mmHg
